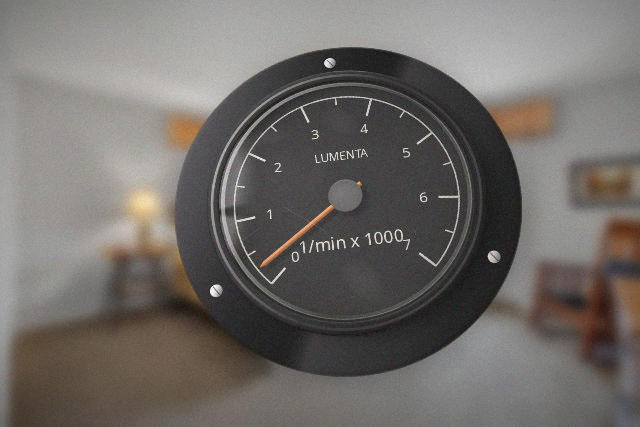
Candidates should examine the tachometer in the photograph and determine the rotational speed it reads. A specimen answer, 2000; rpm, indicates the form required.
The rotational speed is 250; rpm
